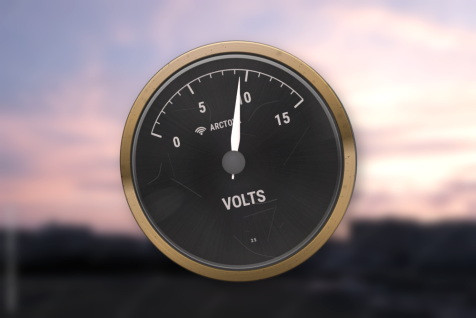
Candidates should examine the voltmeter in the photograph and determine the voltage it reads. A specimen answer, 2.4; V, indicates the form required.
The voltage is 9.5; V
